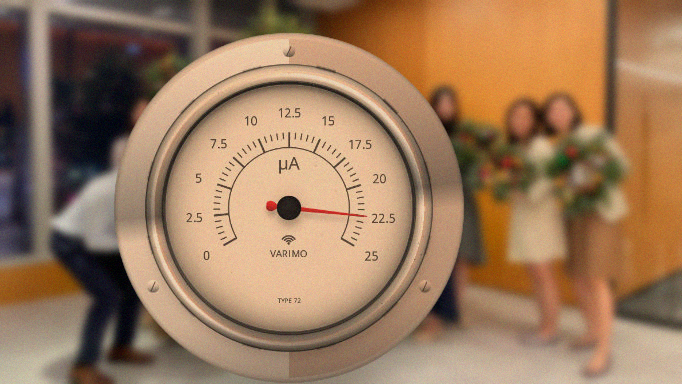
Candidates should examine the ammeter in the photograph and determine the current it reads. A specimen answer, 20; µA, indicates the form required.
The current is 22.5; µA
